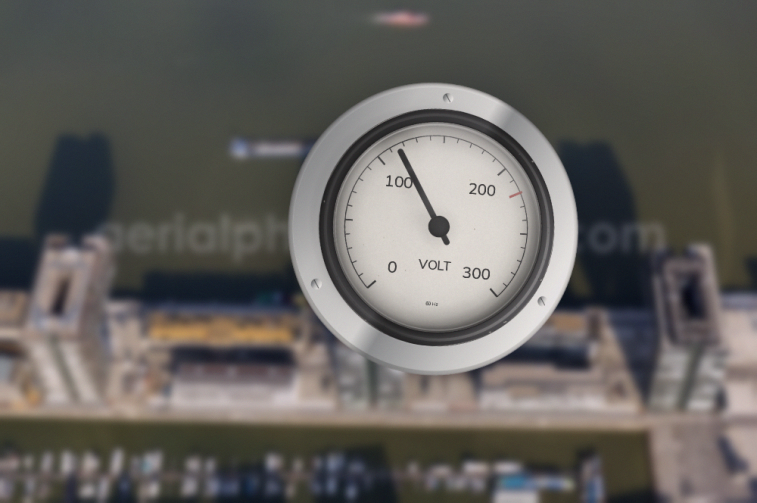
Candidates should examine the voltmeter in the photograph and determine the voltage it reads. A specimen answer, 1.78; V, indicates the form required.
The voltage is 115; V
